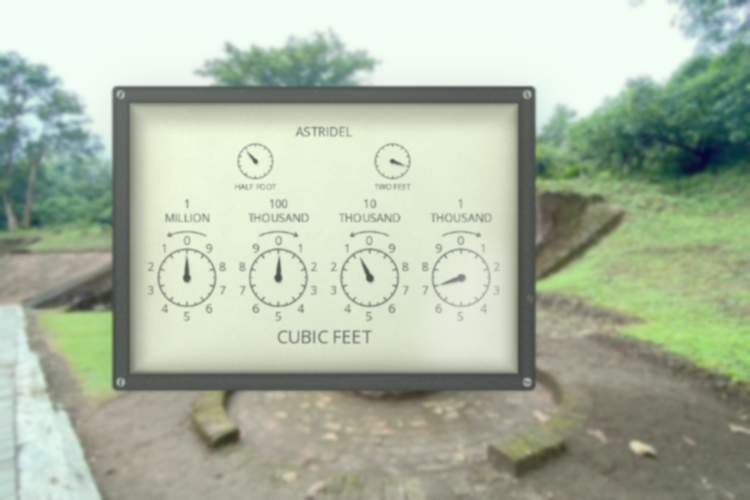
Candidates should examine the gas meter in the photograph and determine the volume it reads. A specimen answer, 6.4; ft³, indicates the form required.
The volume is 700; ft³
